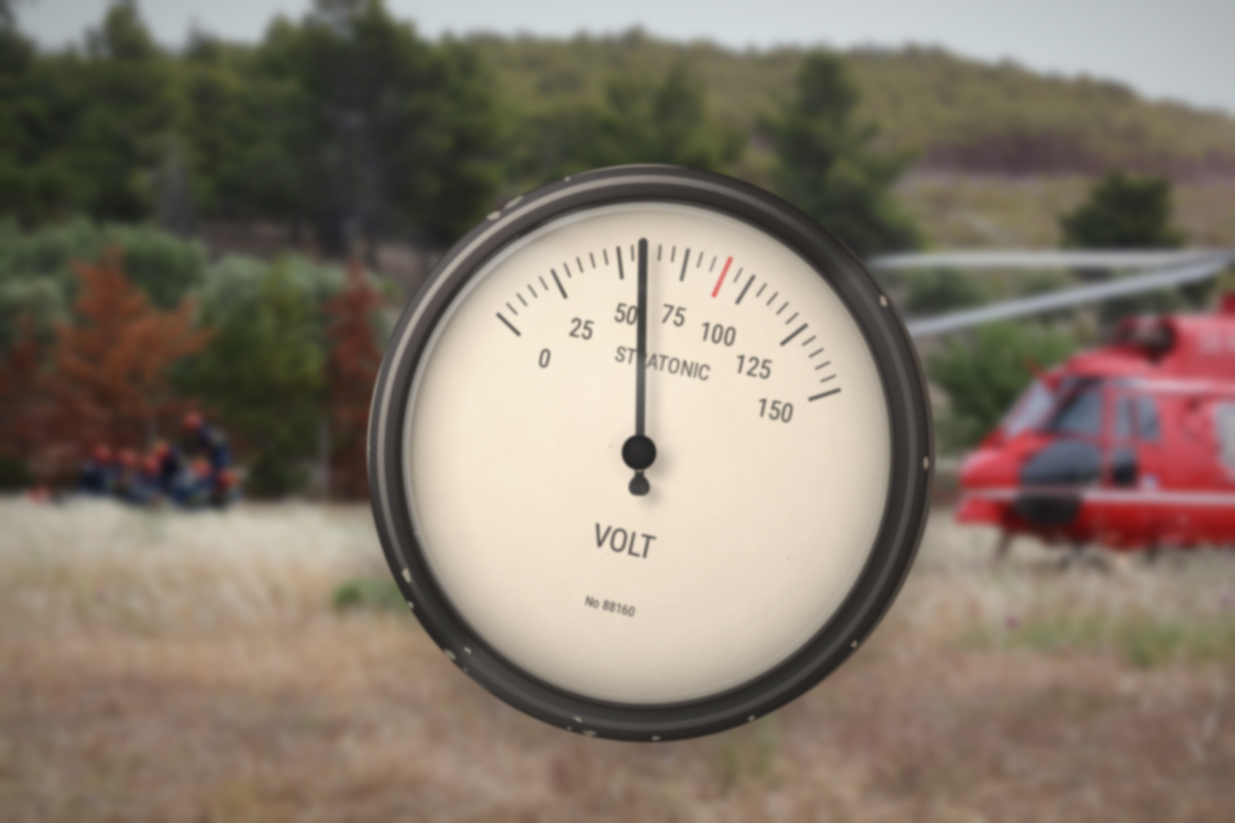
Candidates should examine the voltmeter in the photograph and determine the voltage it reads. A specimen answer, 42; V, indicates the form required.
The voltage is 60; V
